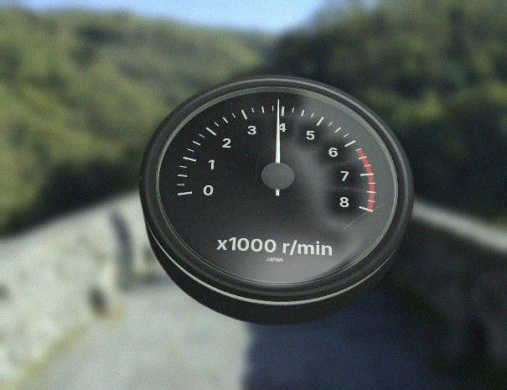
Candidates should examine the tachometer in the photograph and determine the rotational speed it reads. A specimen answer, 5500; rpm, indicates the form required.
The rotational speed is 3875; rpm
